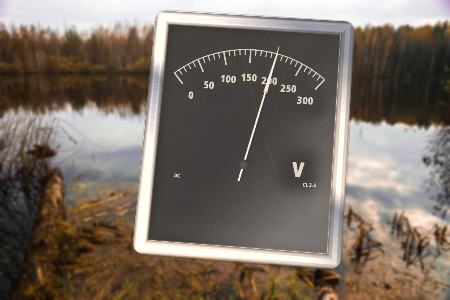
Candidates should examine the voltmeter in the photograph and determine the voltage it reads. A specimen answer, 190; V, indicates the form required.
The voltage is 200; V
